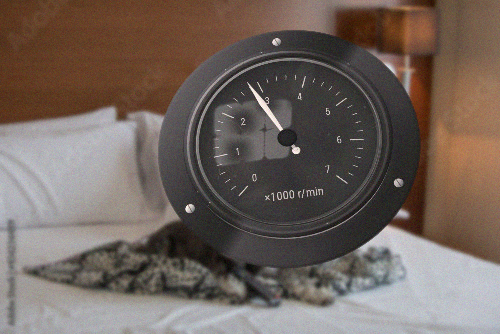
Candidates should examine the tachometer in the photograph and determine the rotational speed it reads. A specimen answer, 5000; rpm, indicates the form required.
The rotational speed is 2800; rpm
